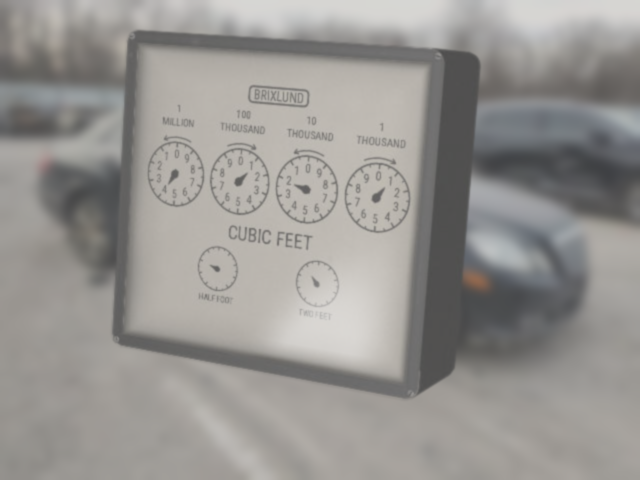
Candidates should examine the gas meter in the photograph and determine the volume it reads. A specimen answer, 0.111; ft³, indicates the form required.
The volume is 412100; ft³
